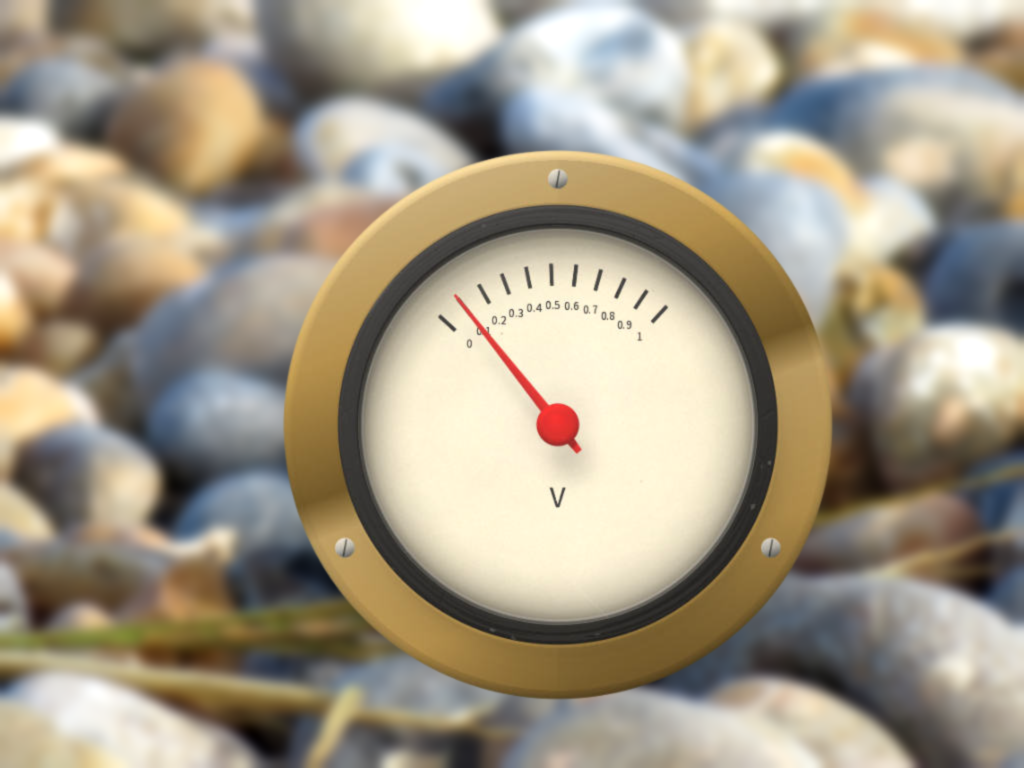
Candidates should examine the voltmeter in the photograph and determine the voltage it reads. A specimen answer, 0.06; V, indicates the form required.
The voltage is 0.1; V
